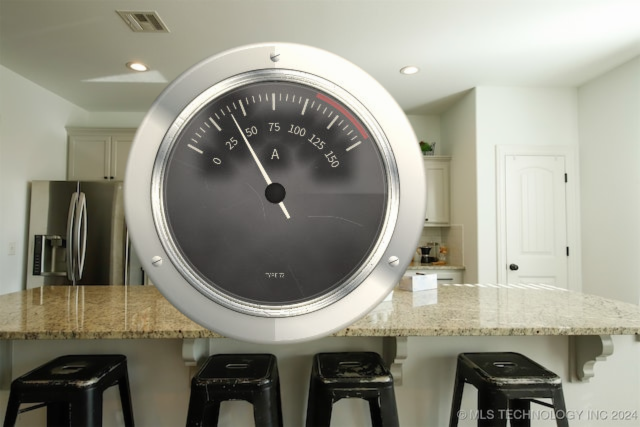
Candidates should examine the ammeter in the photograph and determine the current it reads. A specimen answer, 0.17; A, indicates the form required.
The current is 40; A
